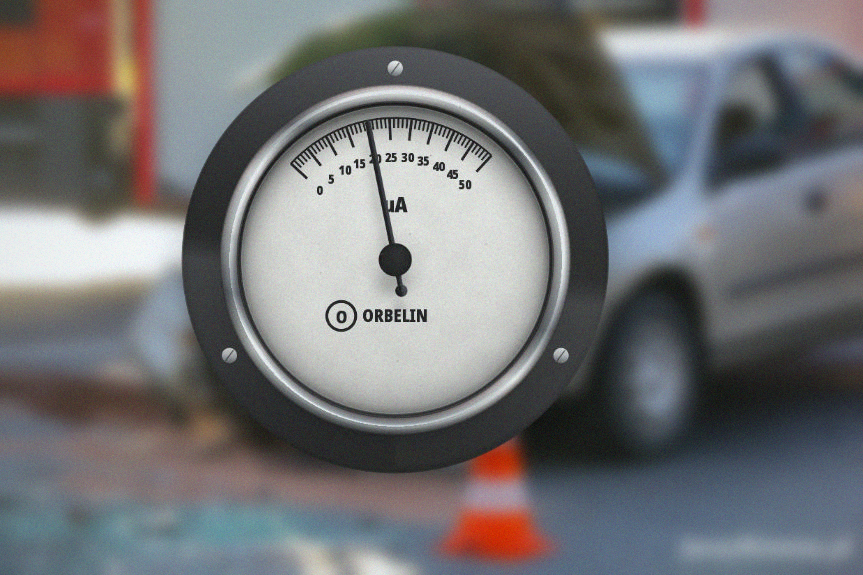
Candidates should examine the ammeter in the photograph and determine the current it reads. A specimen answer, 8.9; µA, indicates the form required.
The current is 20; µA
